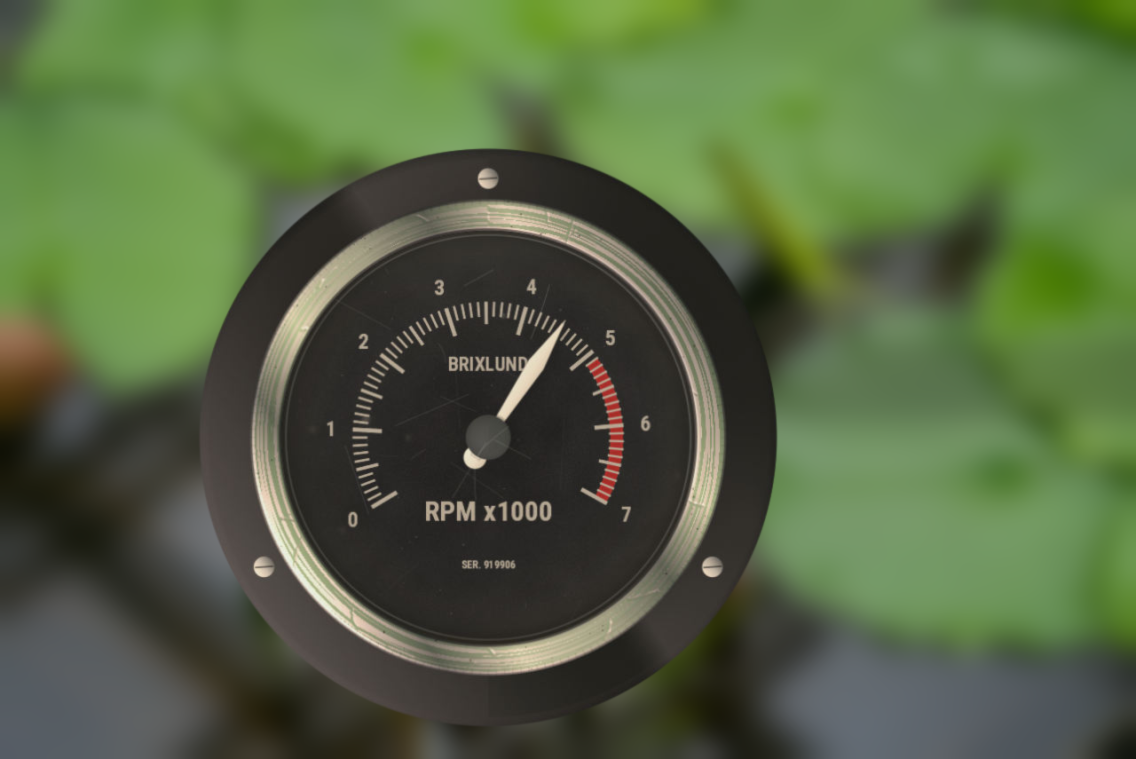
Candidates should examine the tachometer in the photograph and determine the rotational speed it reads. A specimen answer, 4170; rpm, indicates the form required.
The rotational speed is 4500; rpm
